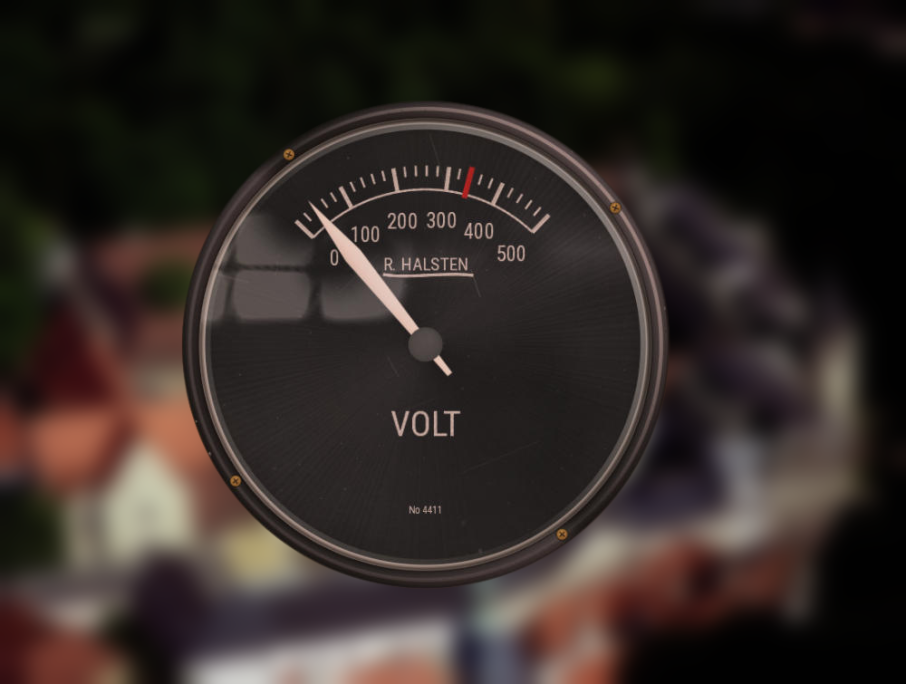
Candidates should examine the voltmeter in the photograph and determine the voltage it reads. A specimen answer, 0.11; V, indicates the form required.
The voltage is 40; V
